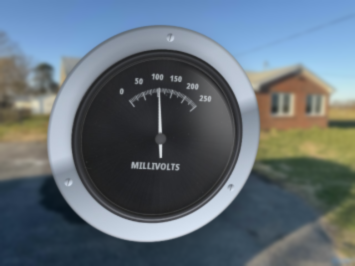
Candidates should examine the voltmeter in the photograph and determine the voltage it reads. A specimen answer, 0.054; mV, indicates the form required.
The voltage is 100; mV
